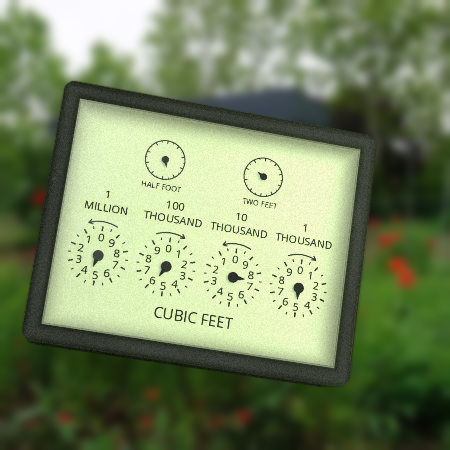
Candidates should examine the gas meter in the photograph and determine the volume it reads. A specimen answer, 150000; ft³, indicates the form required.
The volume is 457500; ft³
